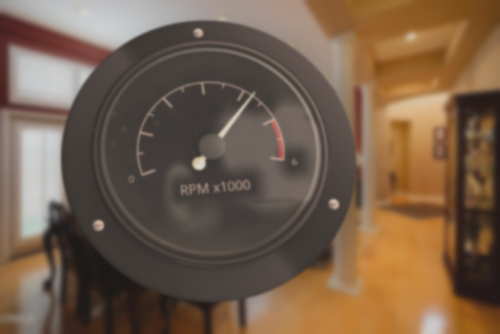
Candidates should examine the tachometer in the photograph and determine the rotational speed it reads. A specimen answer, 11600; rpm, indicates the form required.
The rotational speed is 4250; rpm
